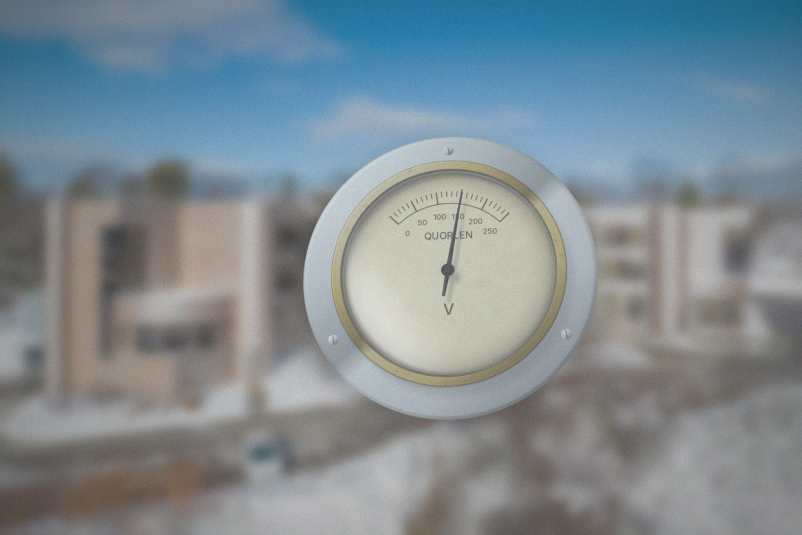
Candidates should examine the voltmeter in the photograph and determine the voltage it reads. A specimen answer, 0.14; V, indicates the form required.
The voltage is 150; V
